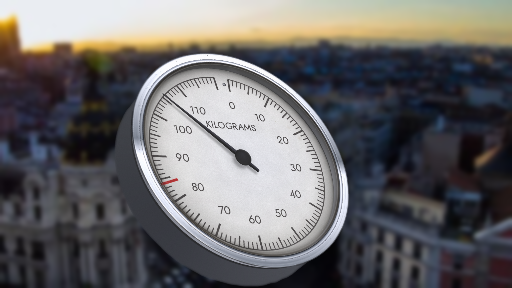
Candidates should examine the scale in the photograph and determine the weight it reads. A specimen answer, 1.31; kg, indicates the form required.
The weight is 105; kg
